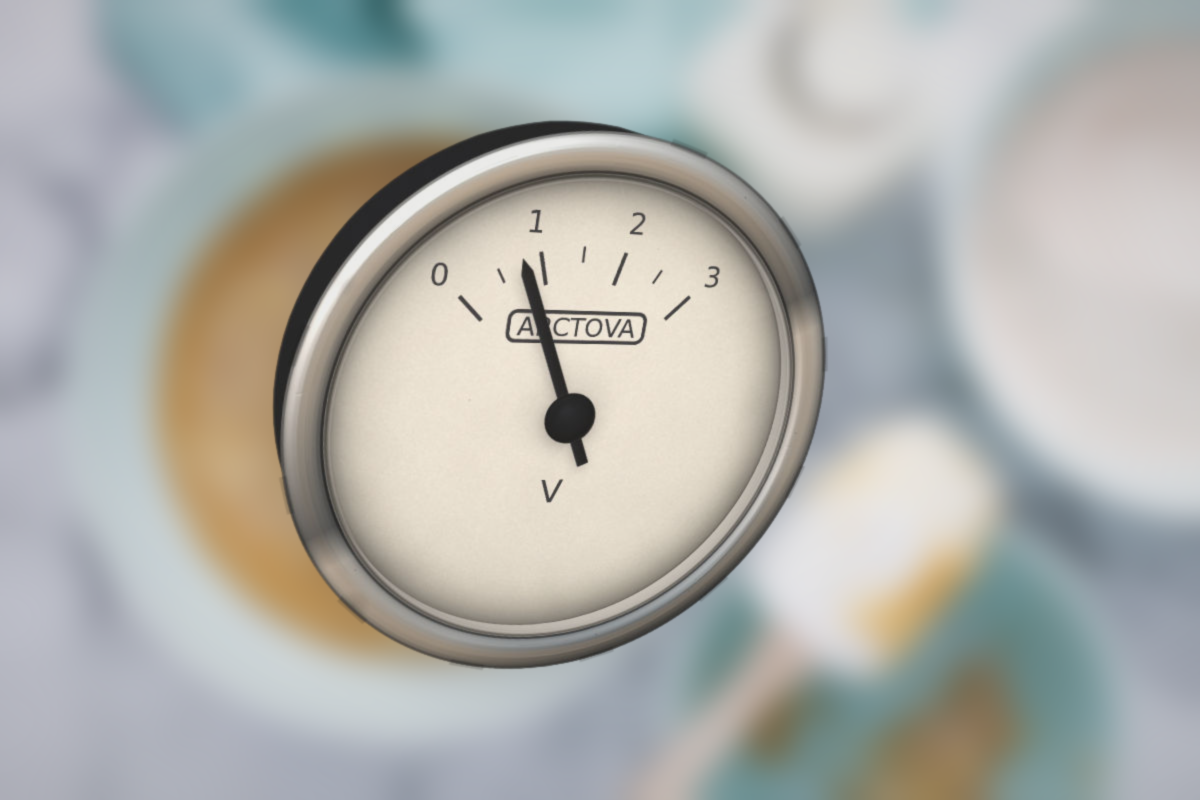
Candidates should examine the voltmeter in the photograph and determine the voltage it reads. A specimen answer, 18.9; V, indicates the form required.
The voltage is 0.75; V
